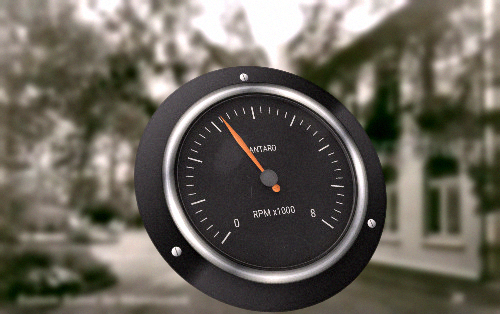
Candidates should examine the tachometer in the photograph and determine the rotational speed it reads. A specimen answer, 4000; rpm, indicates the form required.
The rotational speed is 3200; rpm
